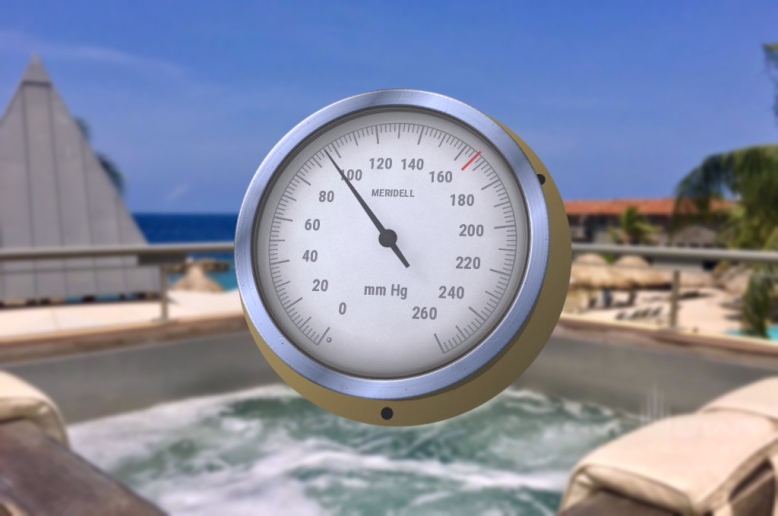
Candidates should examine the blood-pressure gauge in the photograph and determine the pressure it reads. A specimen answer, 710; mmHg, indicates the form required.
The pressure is 96; mmHg
